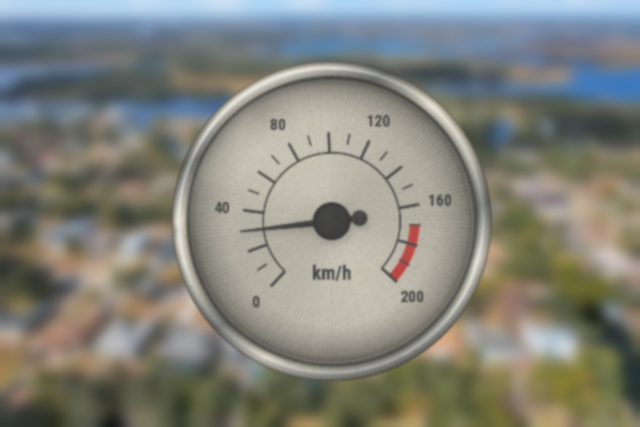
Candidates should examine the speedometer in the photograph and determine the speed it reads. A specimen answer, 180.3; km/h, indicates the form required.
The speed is 30; km/h
